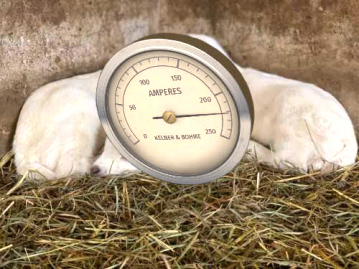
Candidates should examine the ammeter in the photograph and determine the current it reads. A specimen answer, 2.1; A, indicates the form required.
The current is 220; A
